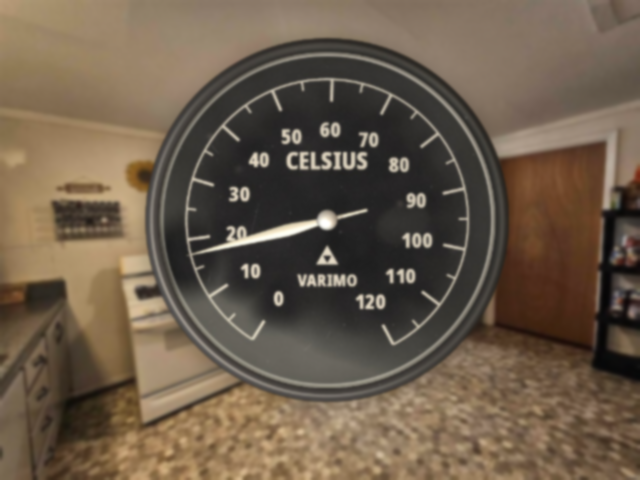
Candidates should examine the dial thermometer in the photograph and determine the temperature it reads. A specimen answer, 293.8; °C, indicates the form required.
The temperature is 17.5; °C
